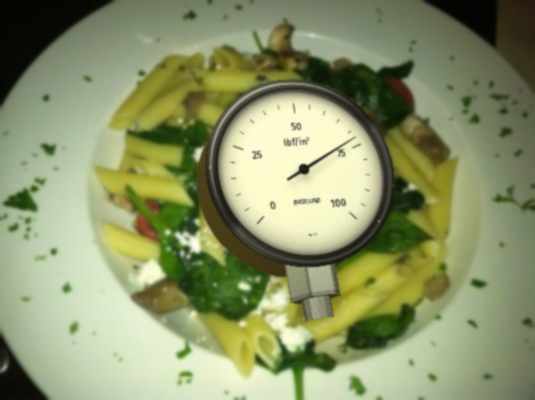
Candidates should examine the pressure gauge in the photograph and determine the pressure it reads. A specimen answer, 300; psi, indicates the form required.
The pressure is 72.5; psi
